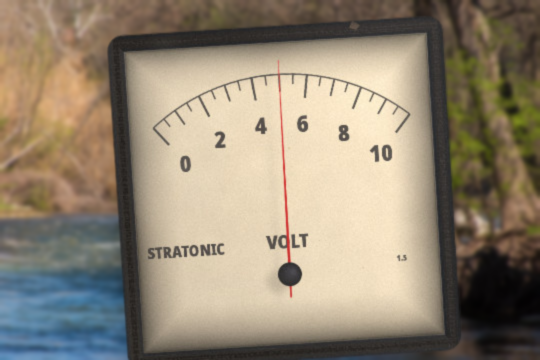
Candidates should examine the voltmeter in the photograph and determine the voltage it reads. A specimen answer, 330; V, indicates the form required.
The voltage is 5; V
